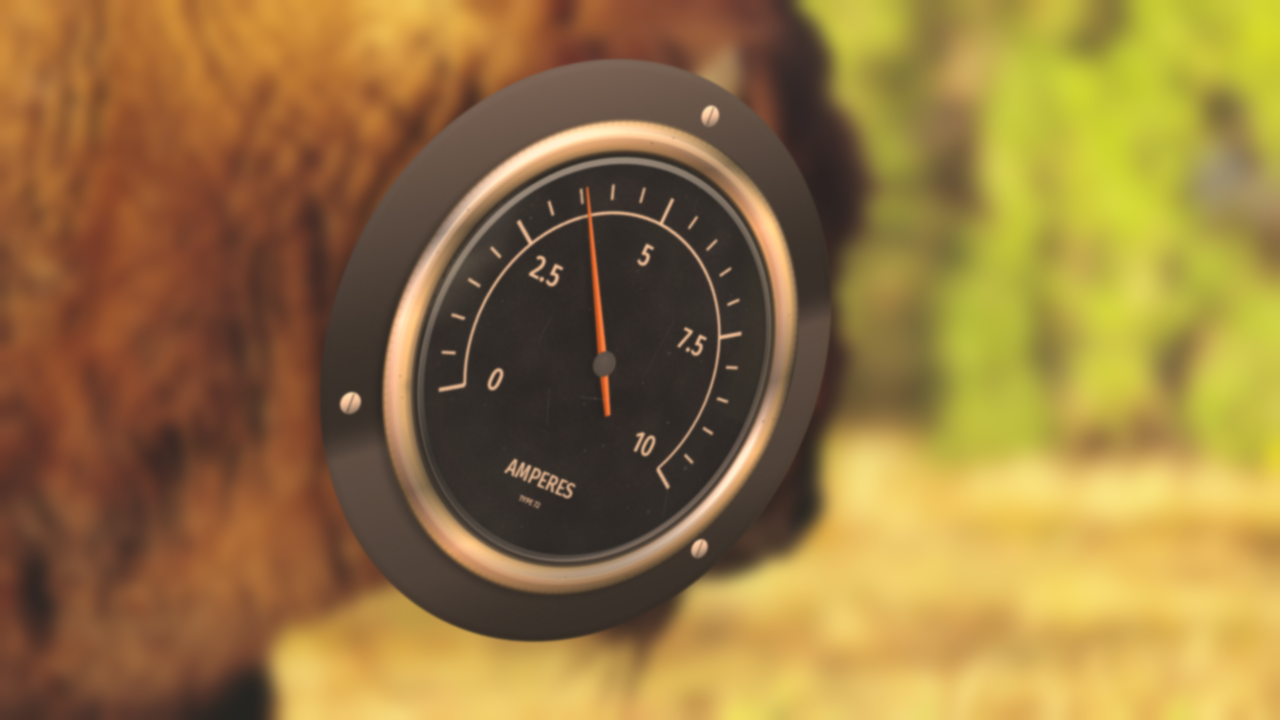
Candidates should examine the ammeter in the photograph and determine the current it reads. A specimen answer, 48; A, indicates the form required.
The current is 3.5; A
